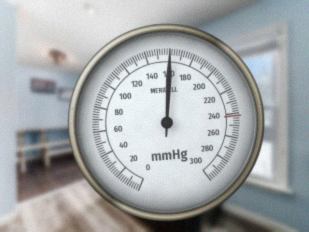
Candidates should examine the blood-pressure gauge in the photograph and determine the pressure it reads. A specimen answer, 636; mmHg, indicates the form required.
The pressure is 160; mmHg
